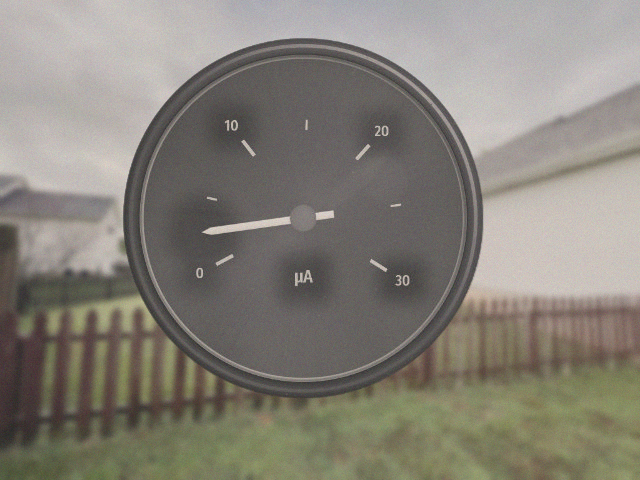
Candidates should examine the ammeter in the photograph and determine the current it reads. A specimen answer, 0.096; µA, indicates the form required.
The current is 2.5; µA
